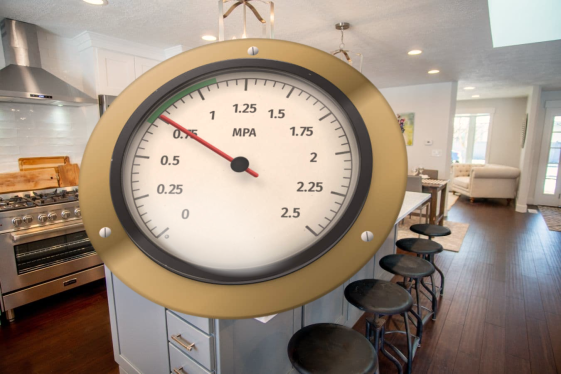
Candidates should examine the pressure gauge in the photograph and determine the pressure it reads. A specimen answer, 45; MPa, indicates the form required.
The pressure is 0.75; MPa
